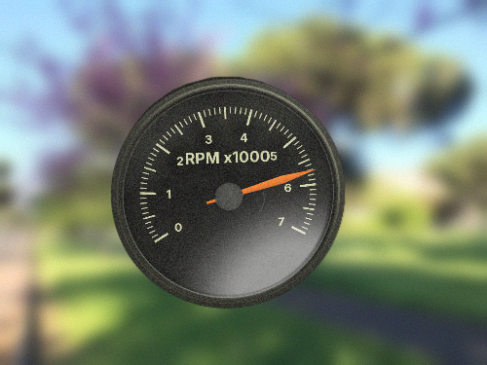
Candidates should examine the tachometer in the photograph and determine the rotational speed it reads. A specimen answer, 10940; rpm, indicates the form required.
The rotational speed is 5700; rpm
